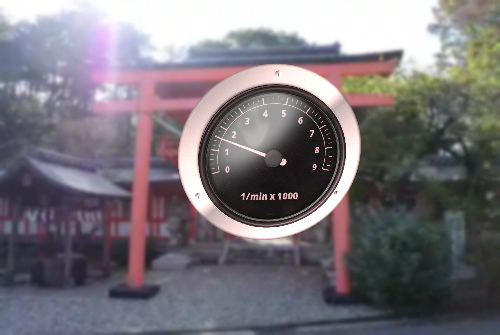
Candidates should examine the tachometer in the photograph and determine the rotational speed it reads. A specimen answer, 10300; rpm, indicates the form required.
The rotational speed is 1600; rpm
